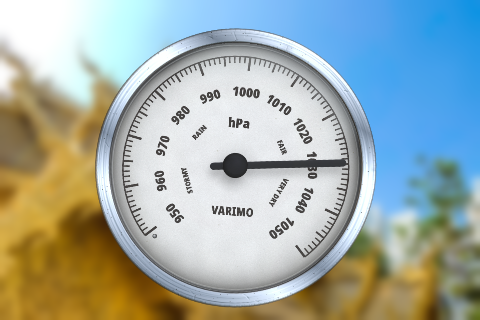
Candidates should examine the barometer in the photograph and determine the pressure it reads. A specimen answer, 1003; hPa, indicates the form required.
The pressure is 1030; hPa
